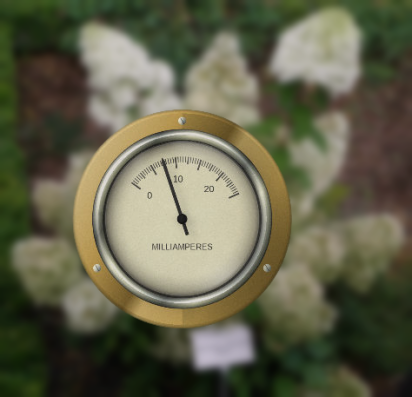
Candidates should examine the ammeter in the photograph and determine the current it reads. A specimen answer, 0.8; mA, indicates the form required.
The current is 7.5; mA
